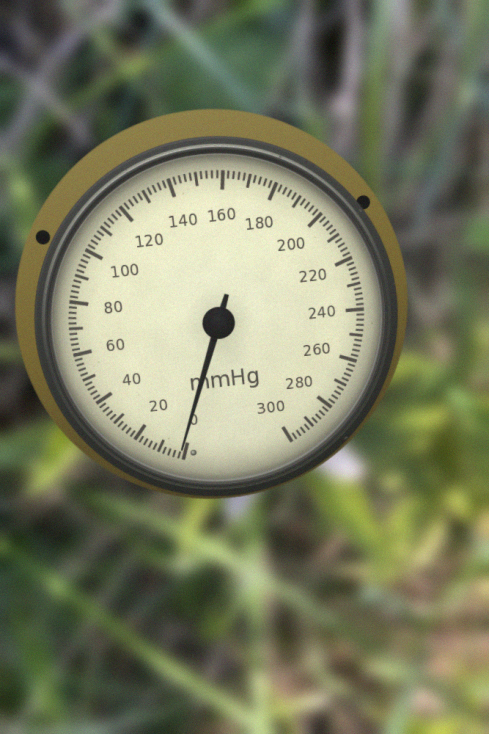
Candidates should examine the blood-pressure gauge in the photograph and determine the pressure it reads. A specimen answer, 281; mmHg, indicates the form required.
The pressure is 2; mmHg
